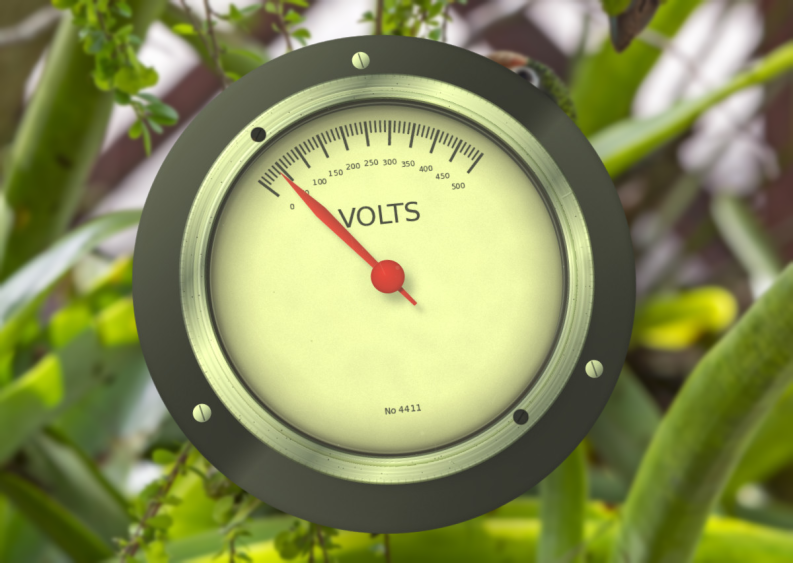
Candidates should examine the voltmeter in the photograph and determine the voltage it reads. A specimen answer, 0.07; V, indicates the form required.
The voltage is 40; V
